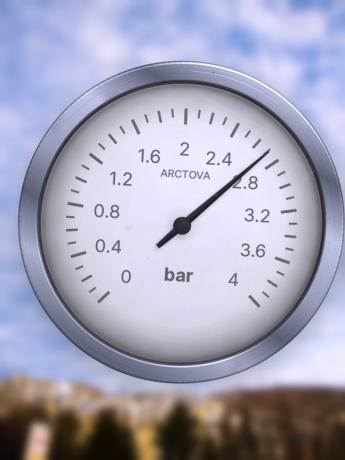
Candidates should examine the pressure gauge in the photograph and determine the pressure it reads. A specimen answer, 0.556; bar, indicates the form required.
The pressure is 2.7; bar
